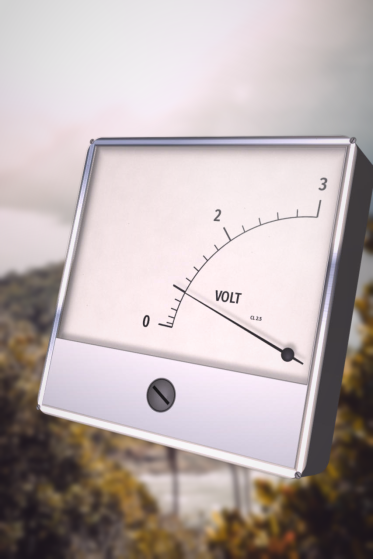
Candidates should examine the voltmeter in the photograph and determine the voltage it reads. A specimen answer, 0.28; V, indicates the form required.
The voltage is 1; V
